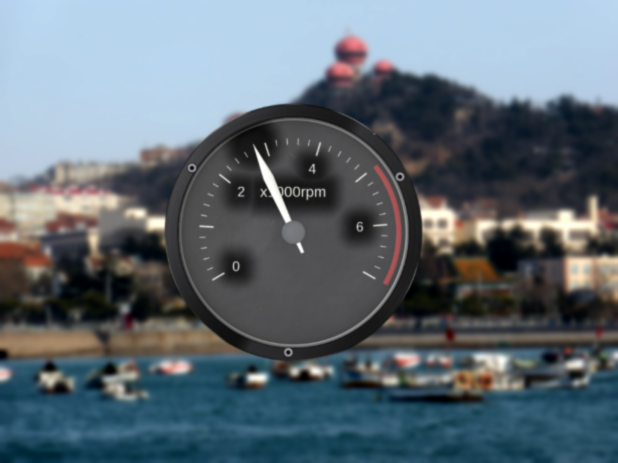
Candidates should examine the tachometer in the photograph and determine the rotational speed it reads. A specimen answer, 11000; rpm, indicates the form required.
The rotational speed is 2800; rpm
